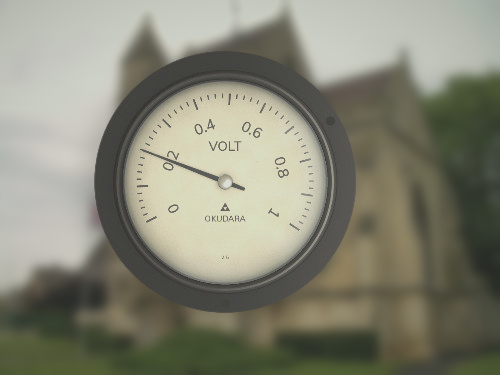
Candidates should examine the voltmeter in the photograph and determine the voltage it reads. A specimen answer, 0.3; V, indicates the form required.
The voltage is 0.2; V
